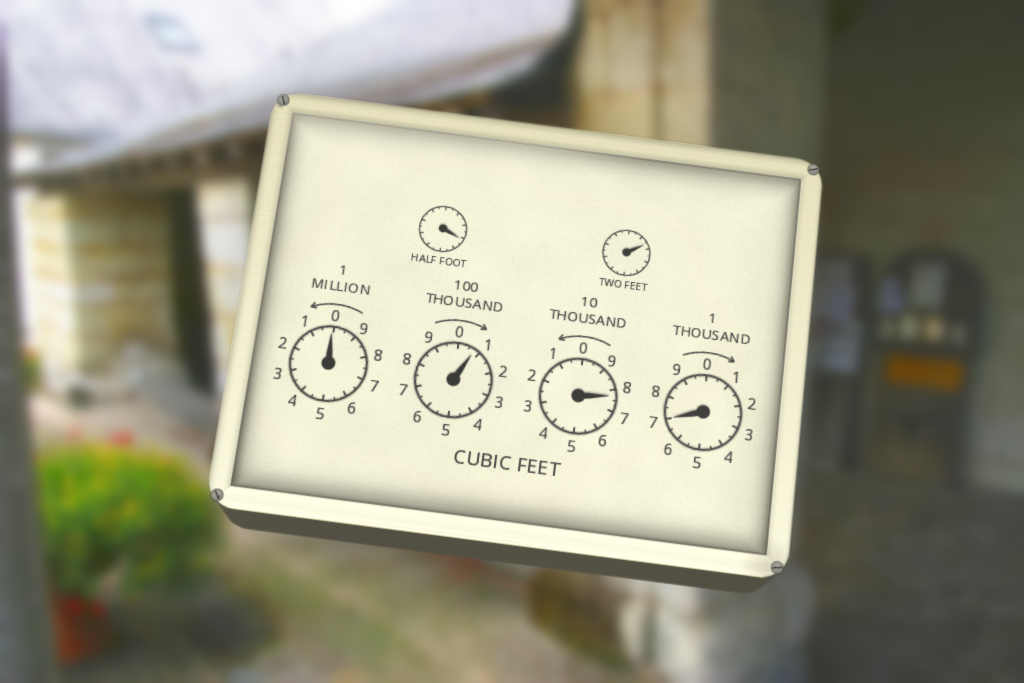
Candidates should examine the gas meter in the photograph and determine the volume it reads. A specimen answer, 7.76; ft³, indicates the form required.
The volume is 7700; ft³
